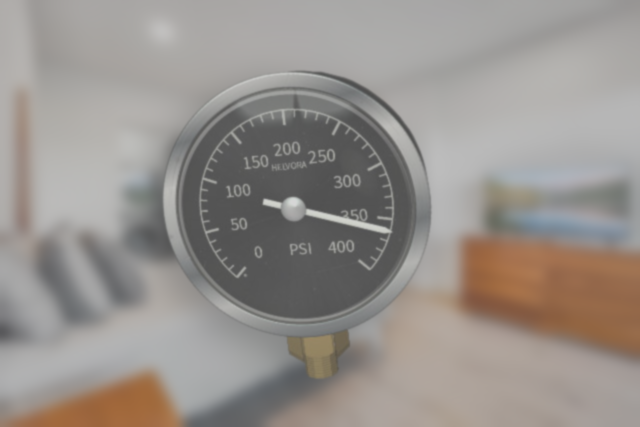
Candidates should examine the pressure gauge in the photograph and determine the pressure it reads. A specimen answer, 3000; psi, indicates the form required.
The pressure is 360; psi
